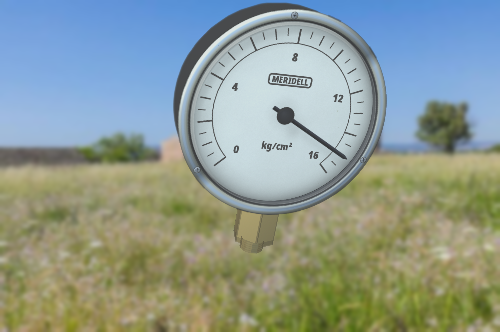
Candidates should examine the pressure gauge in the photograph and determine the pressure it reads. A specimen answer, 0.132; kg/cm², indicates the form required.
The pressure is 15; kg/cm²
